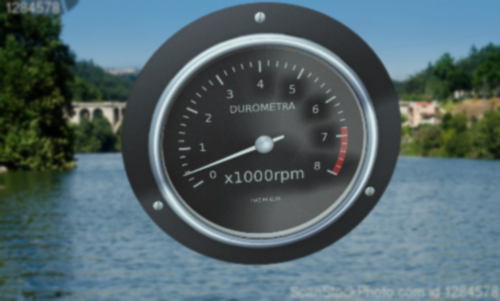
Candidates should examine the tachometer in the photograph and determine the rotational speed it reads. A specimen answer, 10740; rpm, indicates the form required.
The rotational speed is 400; rpm
